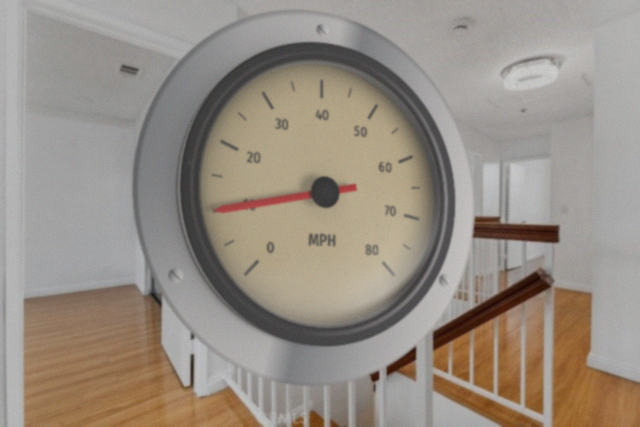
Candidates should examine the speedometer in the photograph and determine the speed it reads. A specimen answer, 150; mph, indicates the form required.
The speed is 10; mph
